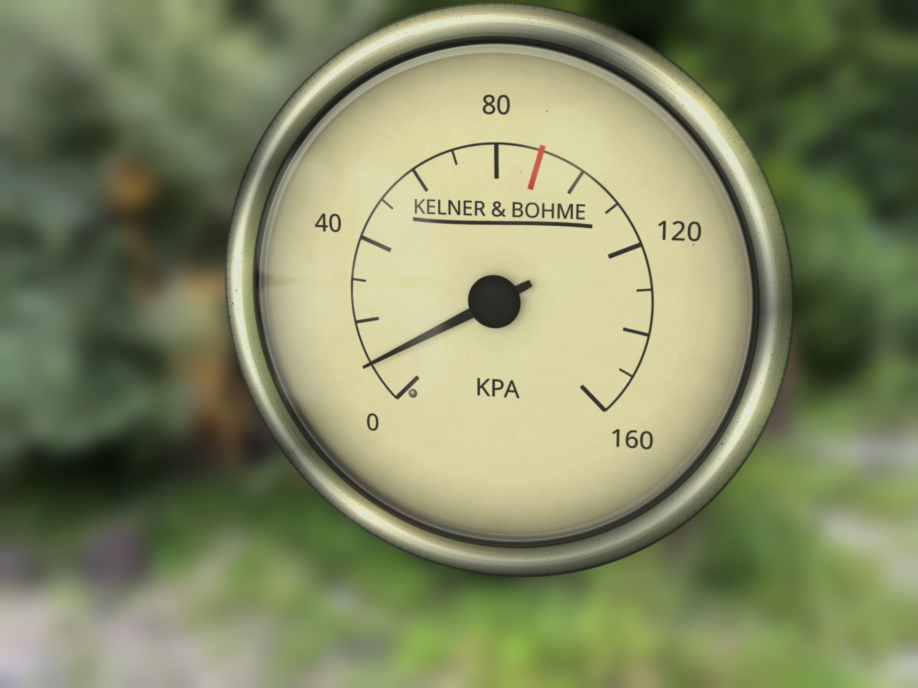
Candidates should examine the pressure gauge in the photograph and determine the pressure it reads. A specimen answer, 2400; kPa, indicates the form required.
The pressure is 10; kPa
